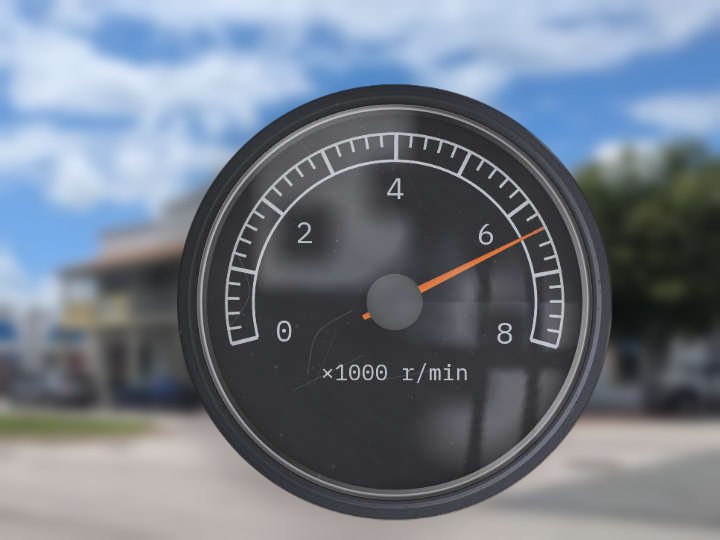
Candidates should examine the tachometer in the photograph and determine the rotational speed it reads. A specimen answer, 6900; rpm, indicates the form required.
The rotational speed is 6400; rpm
